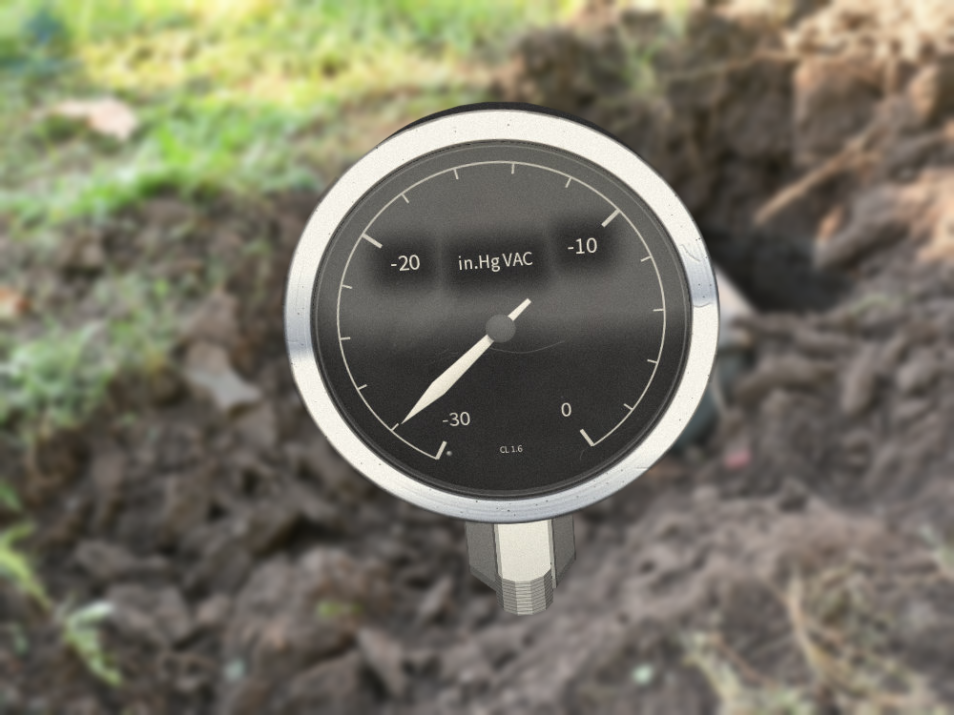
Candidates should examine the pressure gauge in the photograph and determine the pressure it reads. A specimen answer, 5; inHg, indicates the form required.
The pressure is -28; inHg
